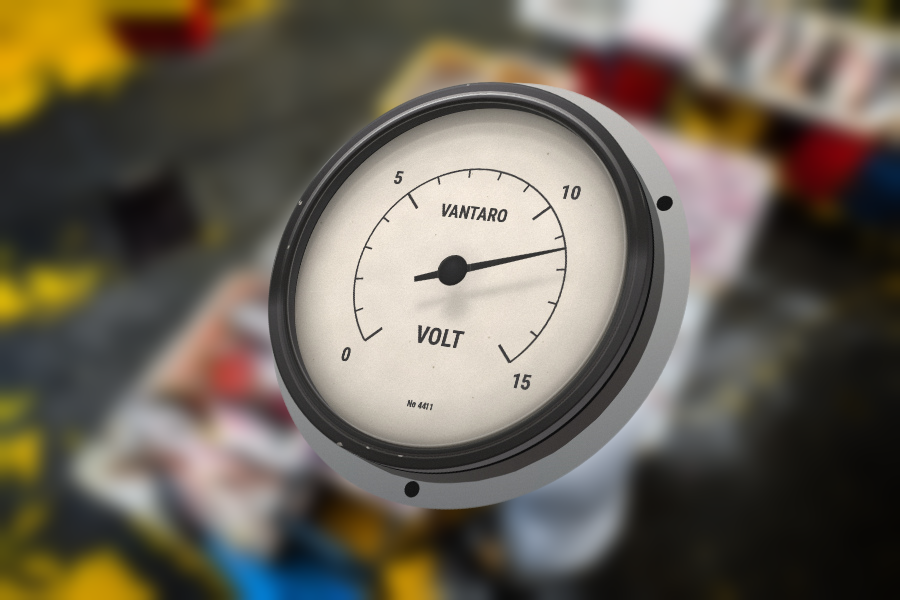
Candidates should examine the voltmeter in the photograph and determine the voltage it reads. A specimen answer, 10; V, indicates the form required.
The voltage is 11.5; V
